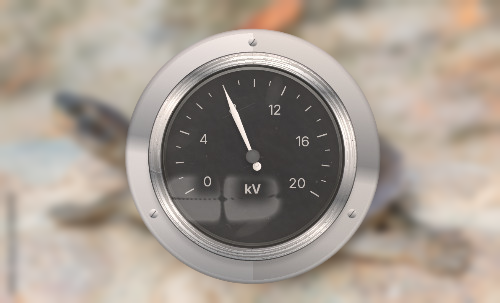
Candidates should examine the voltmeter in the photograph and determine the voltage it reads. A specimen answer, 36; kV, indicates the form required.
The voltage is 8; kV
